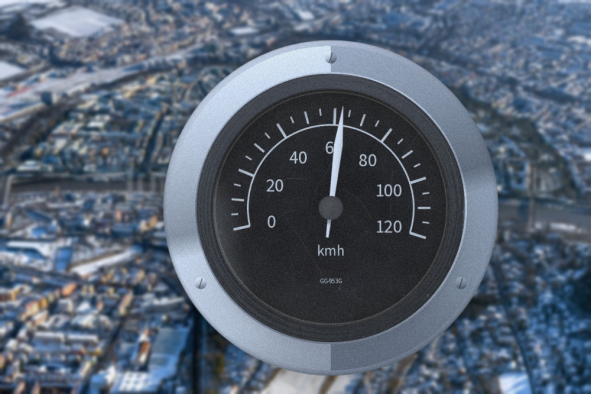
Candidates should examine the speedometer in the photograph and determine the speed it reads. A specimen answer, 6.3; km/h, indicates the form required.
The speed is 62.5; km/h
